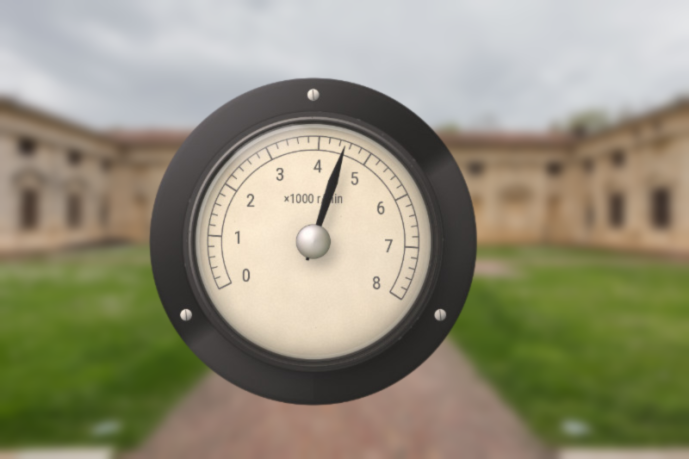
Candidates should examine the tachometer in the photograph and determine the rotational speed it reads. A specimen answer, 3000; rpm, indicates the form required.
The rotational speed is 4500; rpm
